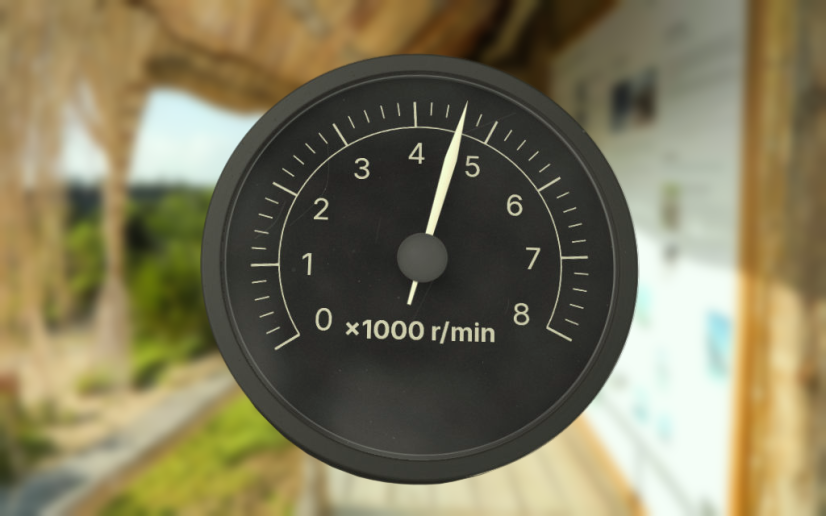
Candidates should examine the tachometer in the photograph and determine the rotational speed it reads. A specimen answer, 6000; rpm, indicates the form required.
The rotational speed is 4600; rpm
